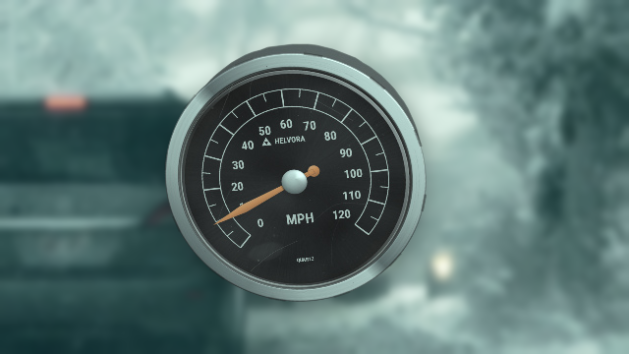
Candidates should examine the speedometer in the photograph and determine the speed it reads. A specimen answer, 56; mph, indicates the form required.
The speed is 10; mph
